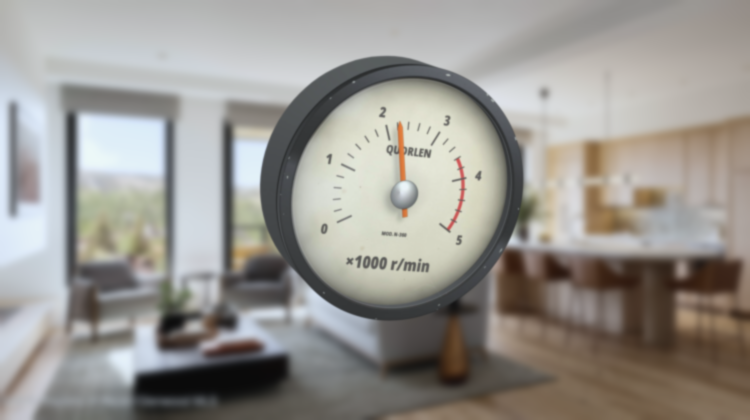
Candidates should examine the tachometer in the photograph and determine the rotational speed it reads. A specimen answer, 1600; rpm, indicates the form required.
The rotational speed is 2200; rpm
